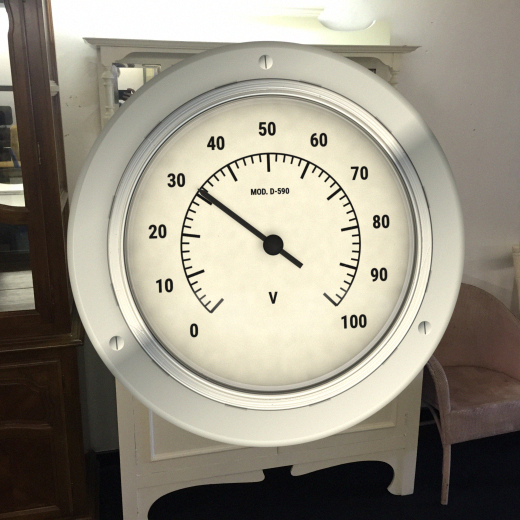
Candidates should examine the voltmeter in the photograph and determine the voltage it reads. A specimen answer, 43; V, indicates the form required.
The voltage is 31; V
